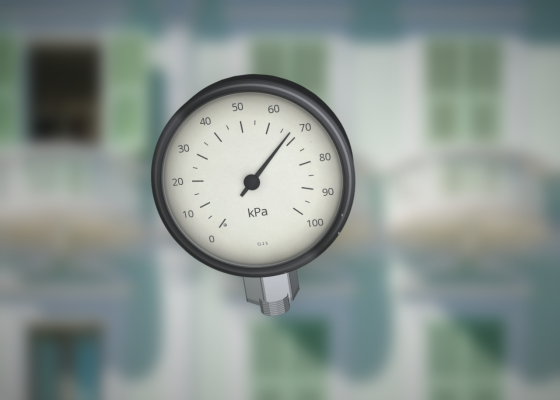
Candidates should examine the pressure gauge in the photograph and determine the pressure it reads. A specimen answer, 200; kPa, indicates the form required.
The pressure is 67.5; kPa
